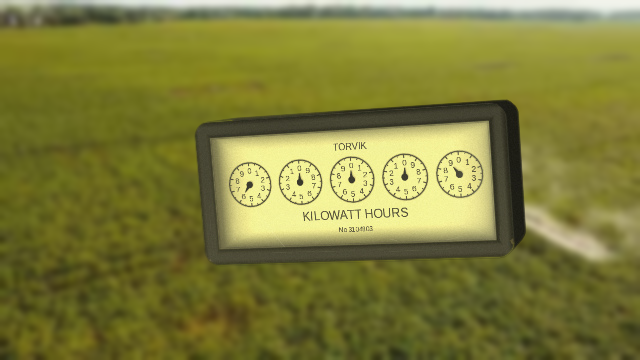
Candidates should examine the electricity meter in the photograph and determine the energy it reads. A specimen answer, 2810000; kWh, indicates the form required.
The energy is 59999; kWh
